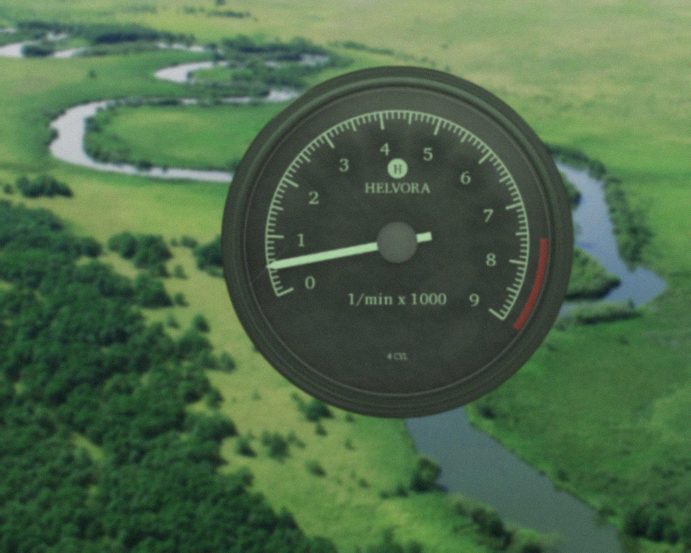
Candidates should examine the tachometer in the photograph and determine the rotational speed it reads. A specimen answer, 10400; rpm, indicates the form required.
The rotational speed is 500; rpm
